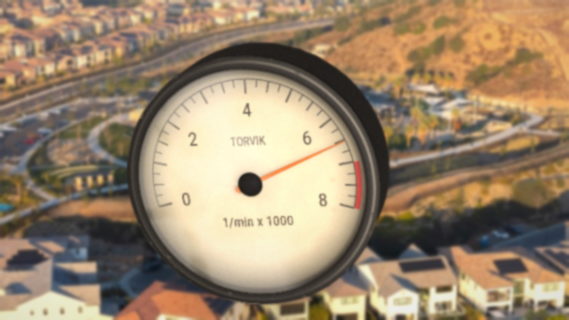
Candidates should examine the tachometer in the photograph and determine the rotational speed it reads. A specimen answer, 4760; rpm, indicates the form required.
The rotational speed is 6500; rpm
